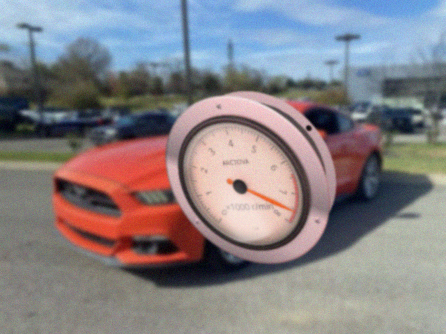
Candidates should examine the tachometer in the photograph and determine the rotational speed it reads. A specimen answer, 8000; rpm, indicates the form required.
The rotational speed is 7500; rpm
